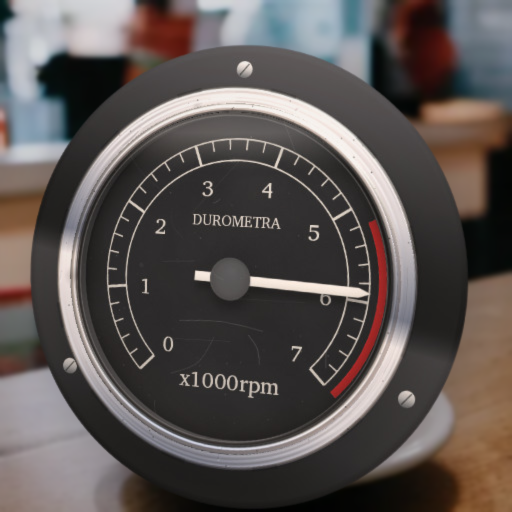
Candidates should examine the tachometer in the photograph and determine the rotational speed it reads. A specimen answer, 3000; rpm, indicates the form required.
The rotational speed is 5900; rpm
